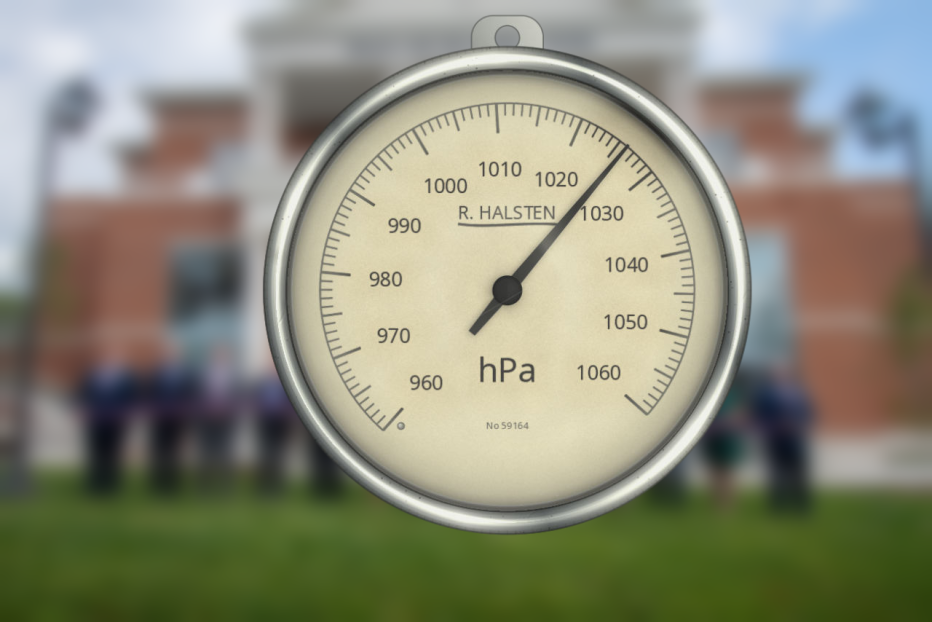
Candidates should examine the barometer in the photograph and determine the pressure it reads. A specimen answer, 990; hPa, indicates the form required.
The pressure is 1026; hPa
